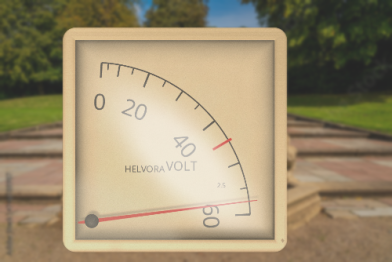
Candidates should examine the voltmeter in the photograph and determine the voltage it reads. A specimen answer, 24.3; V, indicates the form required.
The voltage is 57.5; V
